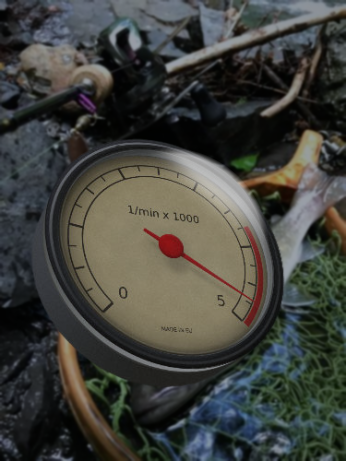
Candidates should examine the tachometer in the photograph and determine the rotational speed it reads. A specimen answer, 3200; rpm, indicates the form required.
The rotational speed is 4750; rpm
